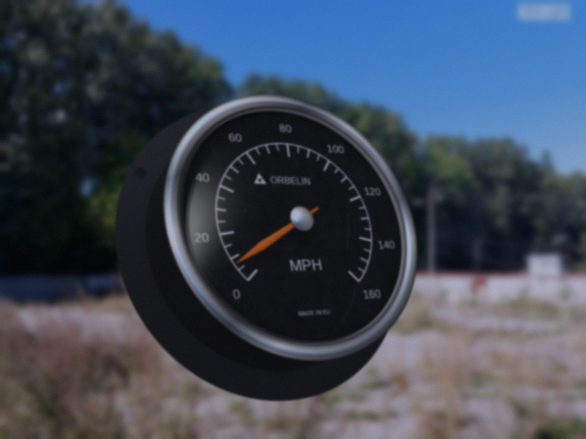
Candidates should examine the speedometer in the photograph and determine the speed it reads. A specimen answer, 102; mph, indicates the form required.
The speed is 7.5; mph
